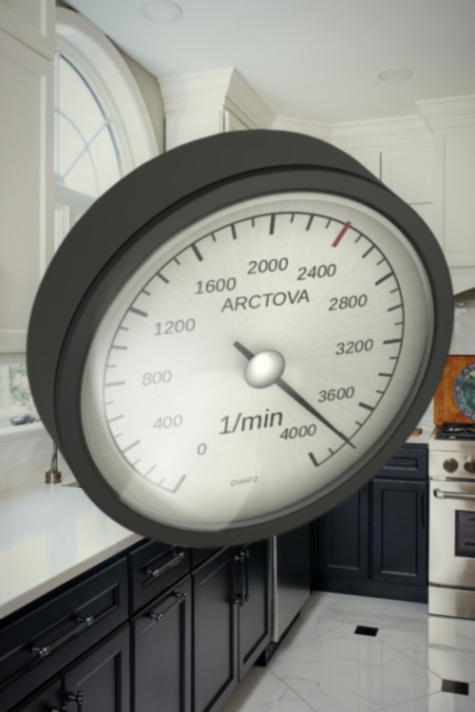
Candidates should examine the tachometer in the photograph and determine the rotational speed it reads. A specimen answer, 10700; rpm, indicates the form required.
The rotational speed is 3800; rpm
